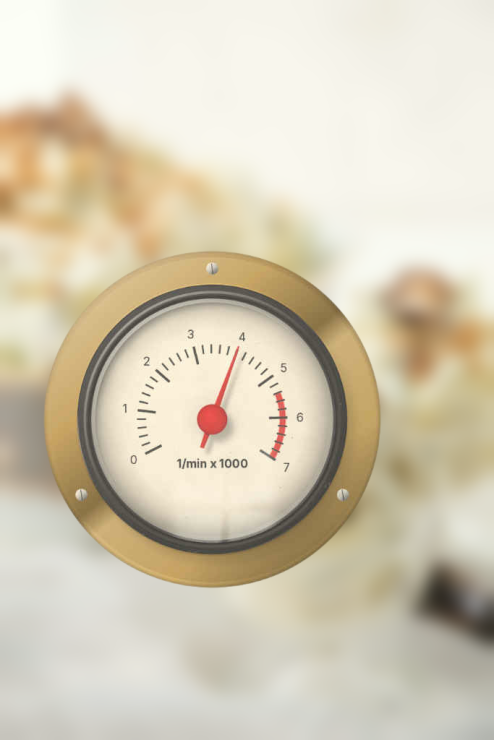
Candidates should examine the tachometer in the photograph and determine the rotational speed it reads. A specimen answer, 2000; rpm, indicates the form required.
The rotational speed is 4000; rpm
